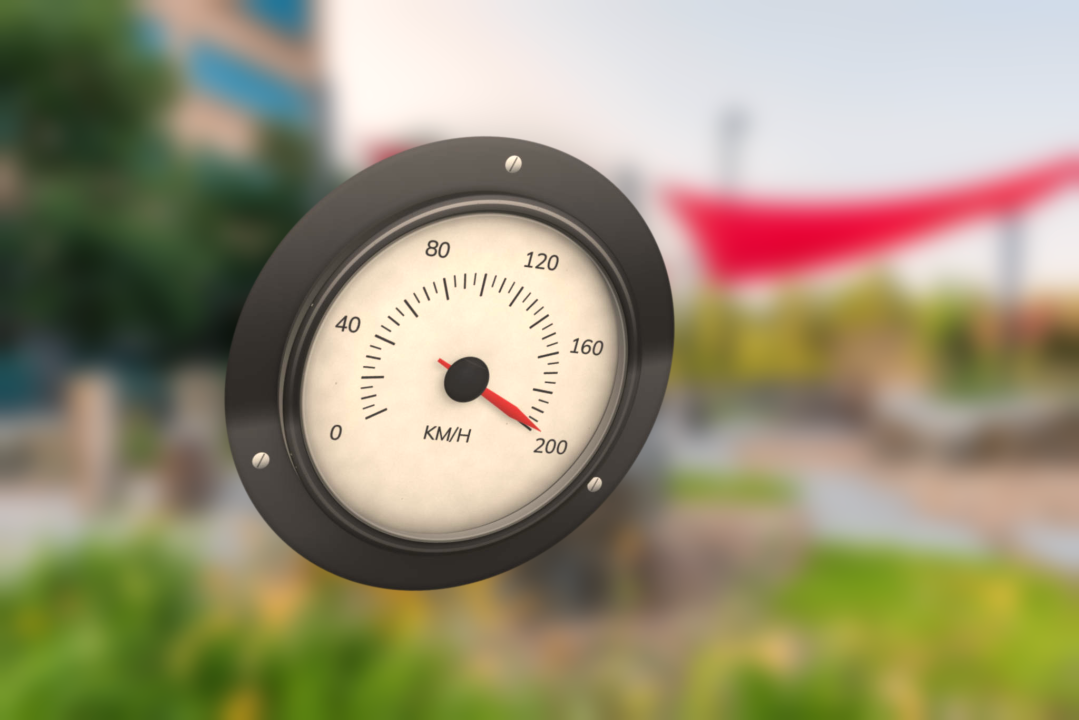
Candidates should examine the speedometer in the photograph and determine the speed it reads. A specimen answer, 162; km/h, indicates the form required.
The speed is 197.5; km/h
